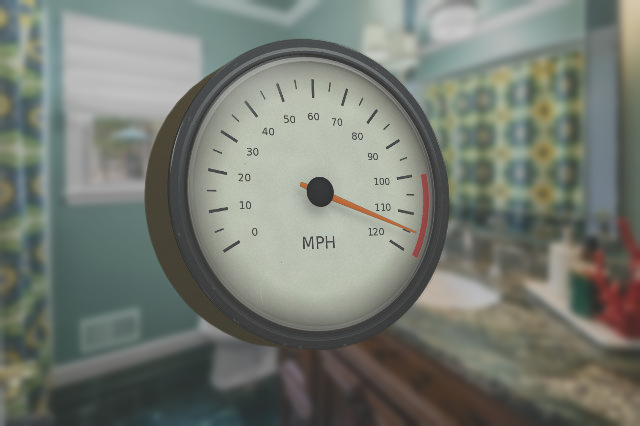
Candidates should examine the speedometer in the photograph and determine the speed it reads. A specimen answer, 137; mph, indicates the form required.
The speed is 115; mph
